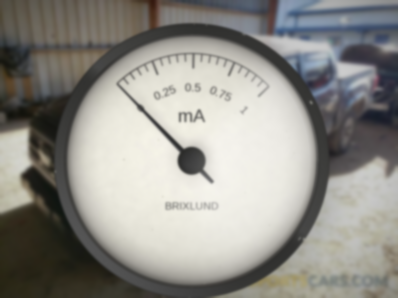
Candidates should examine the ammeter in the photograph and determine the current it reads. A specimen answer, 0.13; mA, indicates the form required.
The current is 0; mA
